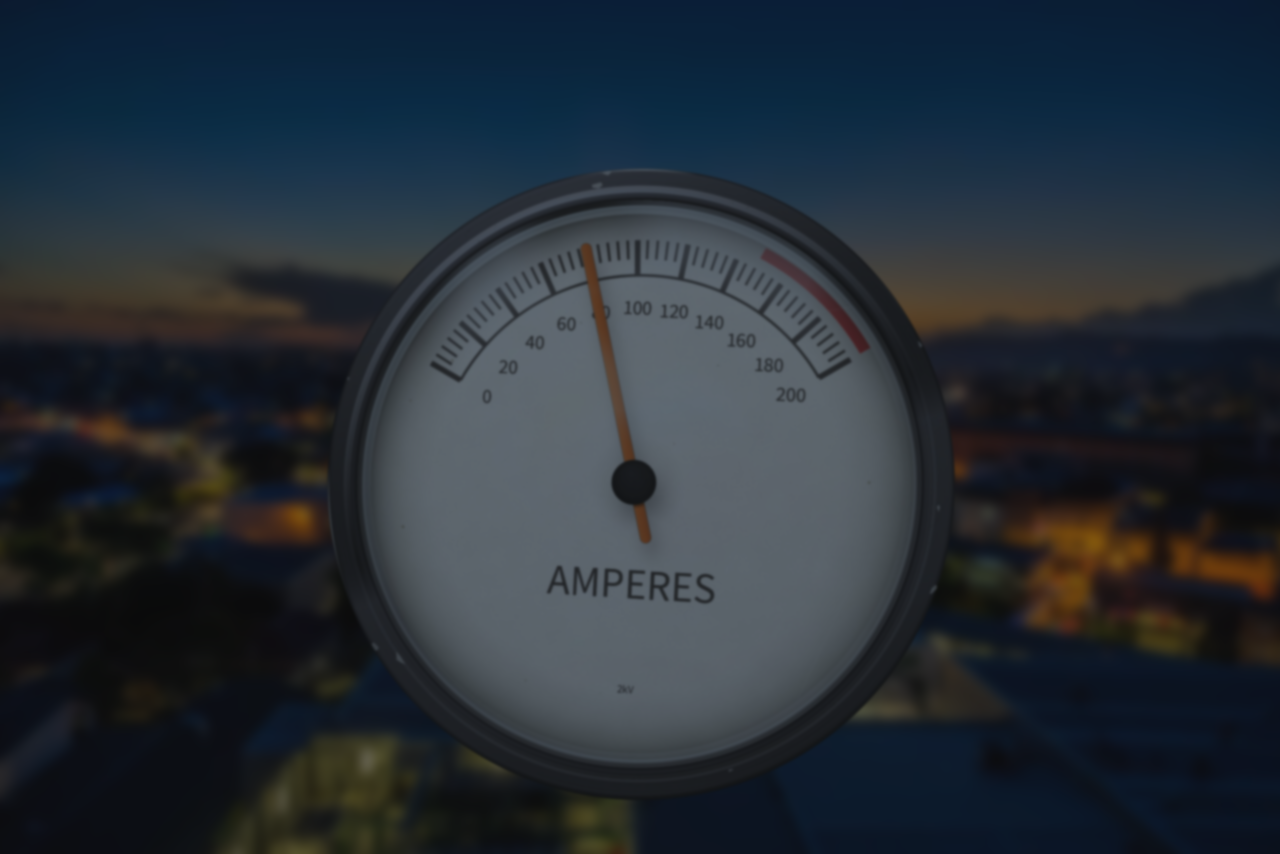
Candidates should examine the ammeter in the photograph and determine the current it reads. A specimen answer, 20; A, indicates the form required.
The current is 80; A
